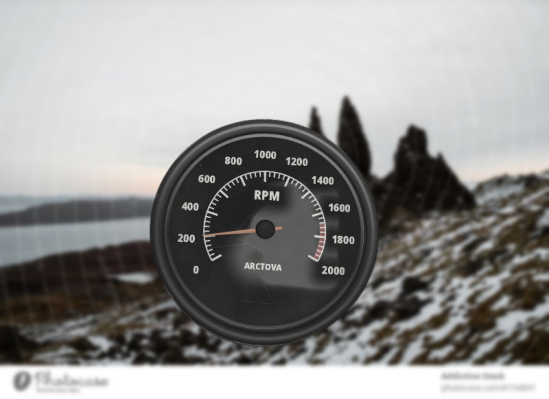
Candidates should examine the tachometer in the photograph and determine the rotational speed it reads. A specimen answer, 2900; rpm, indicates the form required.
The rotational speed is 200; rpm
